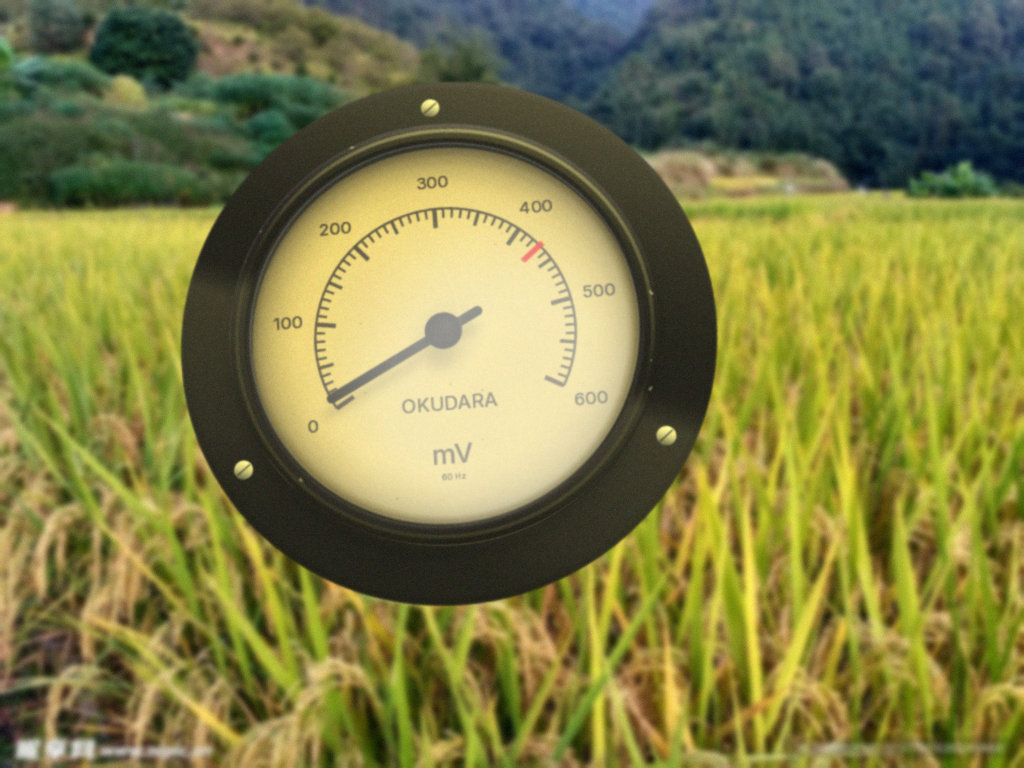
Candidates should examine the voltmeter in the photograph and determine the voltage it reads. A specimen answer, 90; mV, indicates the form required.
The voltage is 10; mV
